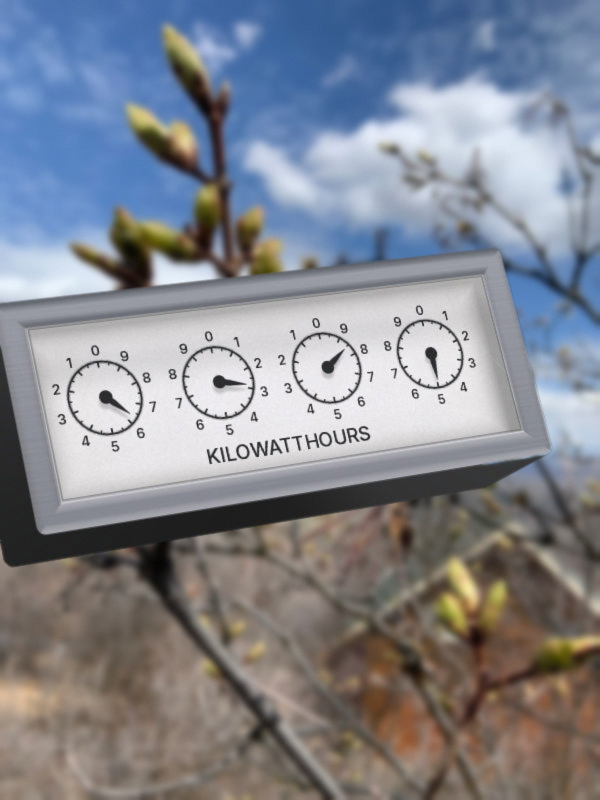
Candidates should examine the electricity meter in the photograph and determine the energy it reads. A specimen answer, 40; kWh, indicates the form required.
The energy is 6285; kWh
